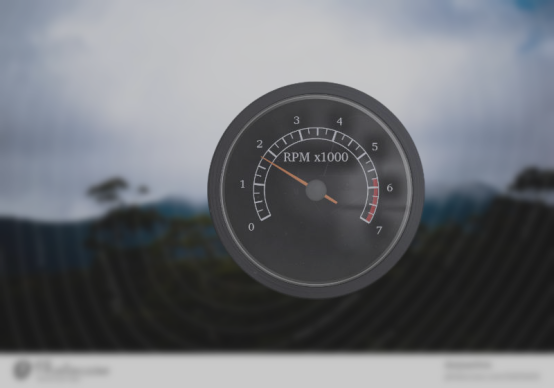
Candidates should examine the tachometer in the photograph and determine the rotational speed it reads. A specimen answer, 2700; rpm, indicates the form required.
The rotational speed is 1750; rpm
